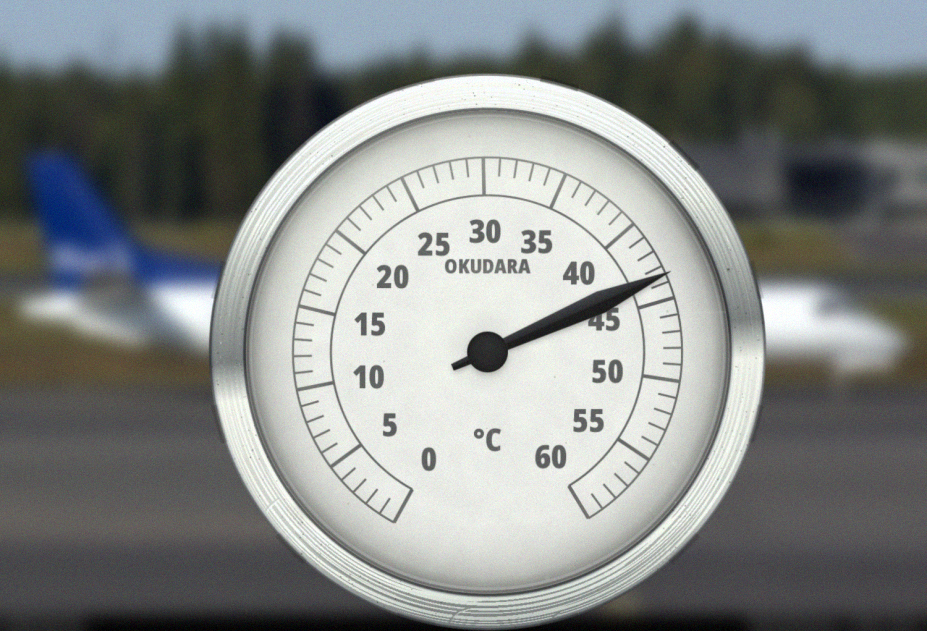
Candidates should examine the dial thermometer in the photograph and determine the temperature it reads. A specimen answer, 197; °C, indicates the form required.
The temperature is 43.5; °C
